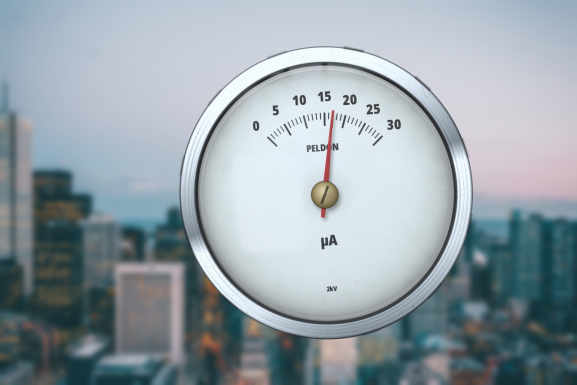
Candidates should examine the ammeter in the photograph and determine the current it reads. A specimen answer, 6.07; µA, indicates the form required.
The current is 17; µA
